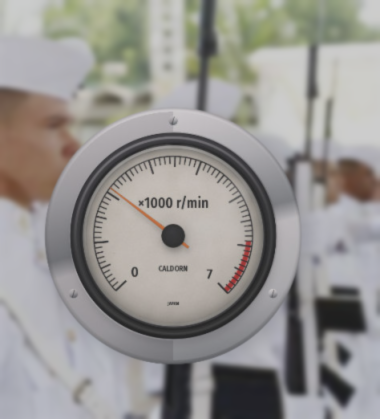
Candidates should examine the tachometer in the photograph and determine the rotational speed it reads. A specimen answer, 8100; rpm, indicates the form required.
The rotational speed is 2100; rpm
